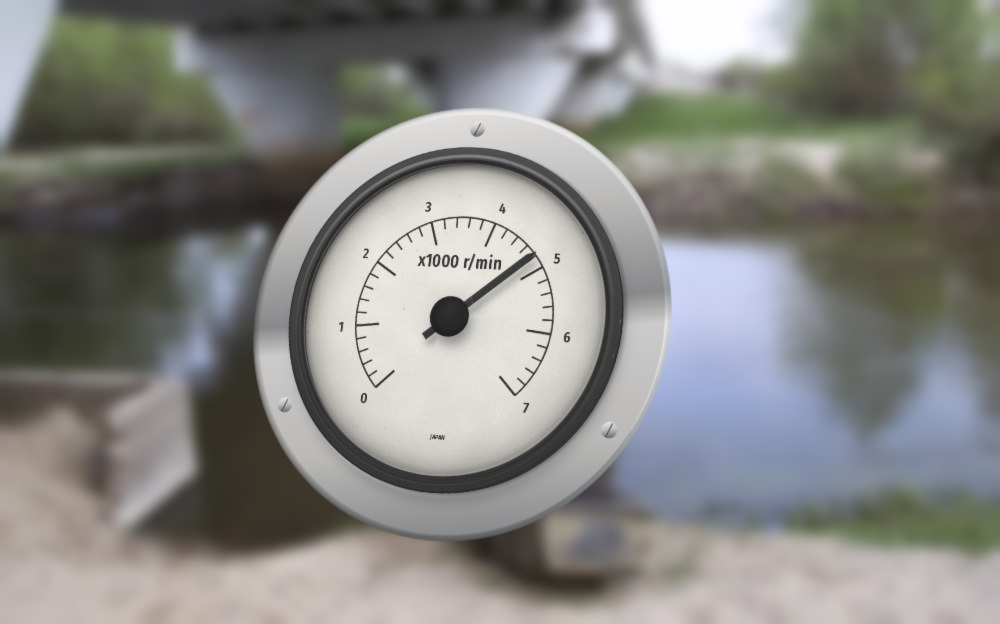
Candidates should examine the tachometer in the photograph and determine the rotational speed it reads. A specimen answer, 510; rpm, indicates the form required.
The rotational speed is 4800; rpm
